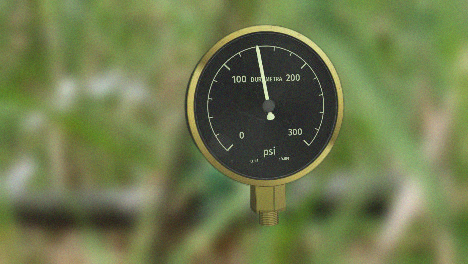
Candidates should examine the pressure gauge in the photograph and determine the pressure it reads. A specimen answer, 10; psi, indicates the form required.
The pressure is 140; psi
